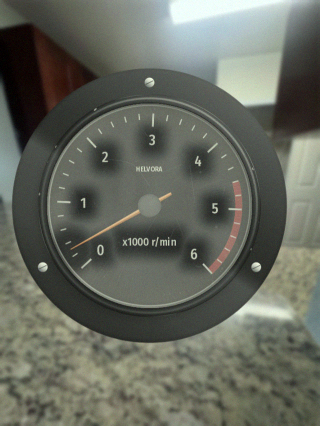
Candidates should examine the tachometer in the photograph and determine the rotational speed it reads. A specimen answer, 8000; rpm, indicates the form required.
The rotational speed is 300; rpm
